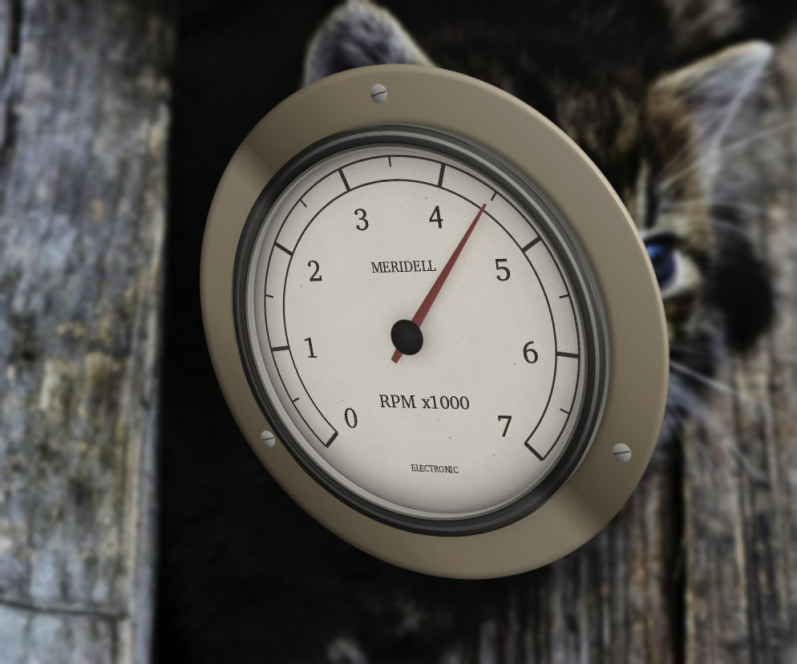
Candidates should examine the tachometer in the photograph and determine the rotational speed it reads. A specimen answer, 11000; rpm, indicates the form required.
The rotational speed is 4500; rpm
